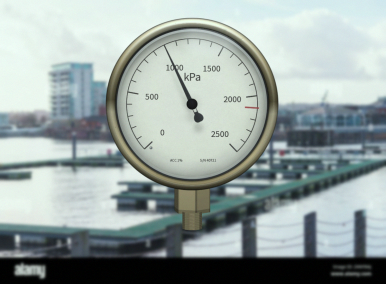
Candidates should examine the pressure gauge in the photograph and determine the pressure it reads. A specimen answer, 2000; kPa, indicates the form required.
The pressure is 1000; kPa
